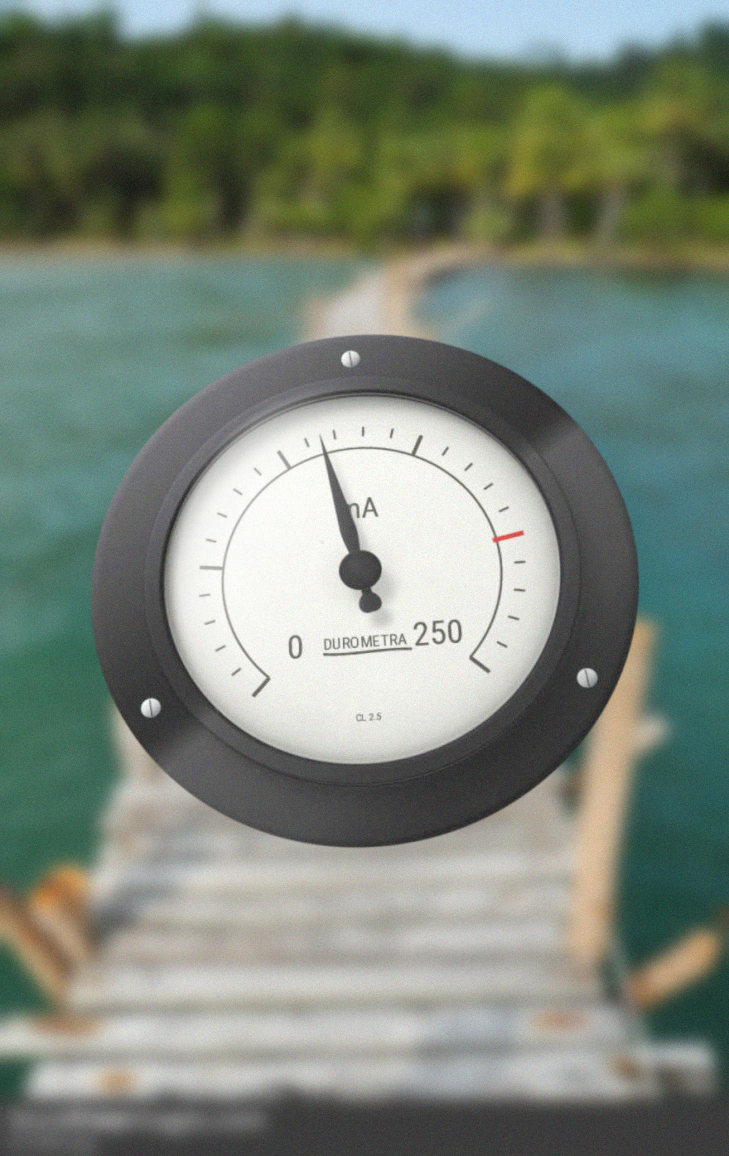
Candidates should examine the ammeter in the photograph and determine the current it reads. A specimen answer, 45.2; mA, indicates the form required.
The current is 115; mA
